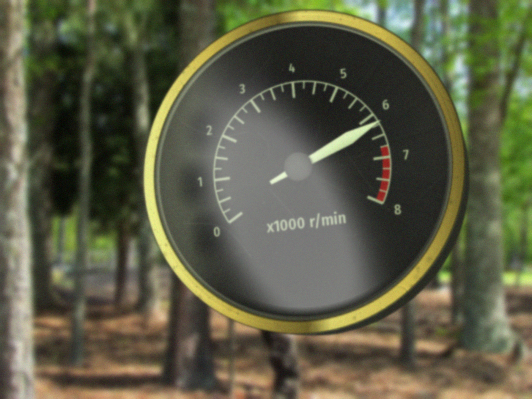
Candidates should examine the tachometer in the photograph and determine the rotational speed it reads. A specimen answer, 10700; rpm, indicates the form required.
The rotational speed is 6250; rpm
